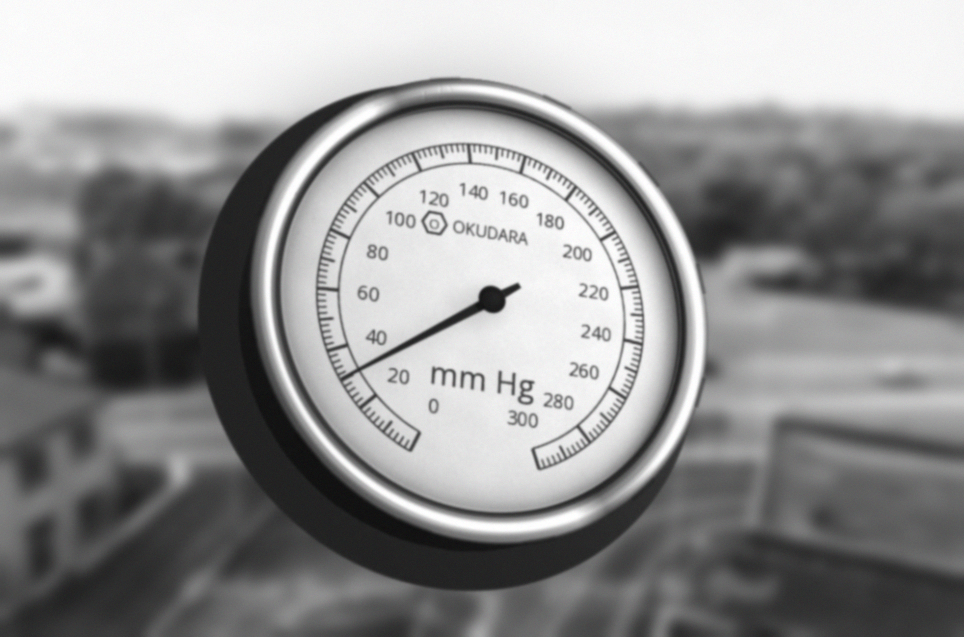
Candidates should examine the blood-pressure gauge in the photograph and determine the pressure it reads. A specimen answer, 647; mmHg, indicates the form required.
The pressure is 30; mmHg
